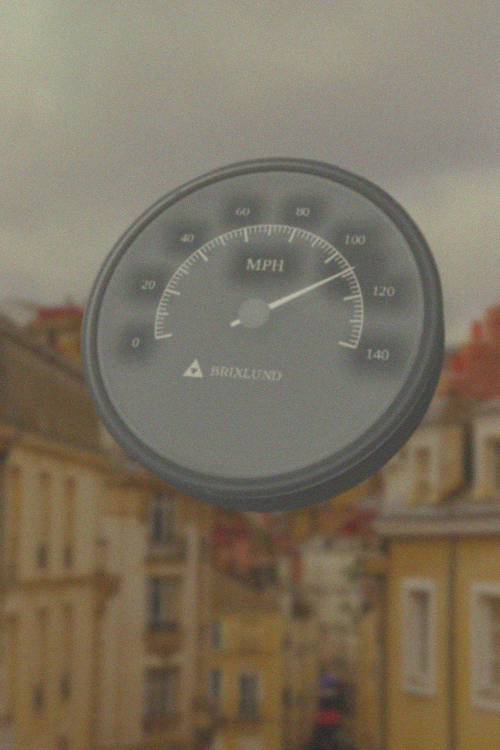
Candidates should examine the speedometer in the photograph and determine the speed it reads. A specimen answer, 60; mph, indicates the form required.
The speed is 110; mph
